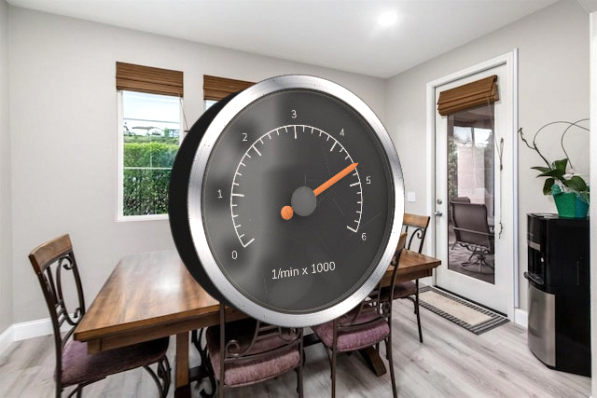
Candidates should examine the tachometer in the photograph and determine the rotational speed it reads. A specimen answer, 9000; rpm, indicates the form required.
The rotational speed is 4600; rpm
